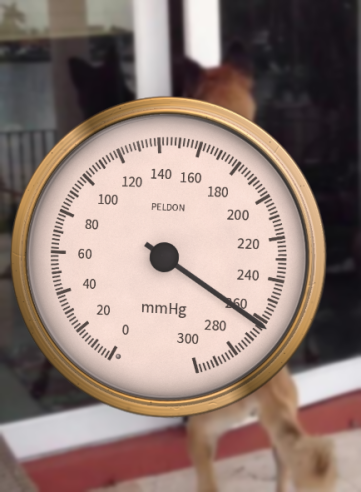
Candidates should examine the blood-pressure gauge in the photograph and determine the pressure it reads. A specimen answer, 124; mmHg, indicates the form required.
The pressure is 262; mmHg
